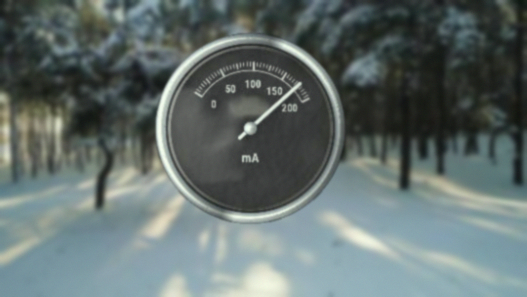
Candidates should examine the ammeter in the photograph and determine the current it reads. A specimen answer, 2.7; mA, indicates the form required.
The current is 175; mA
